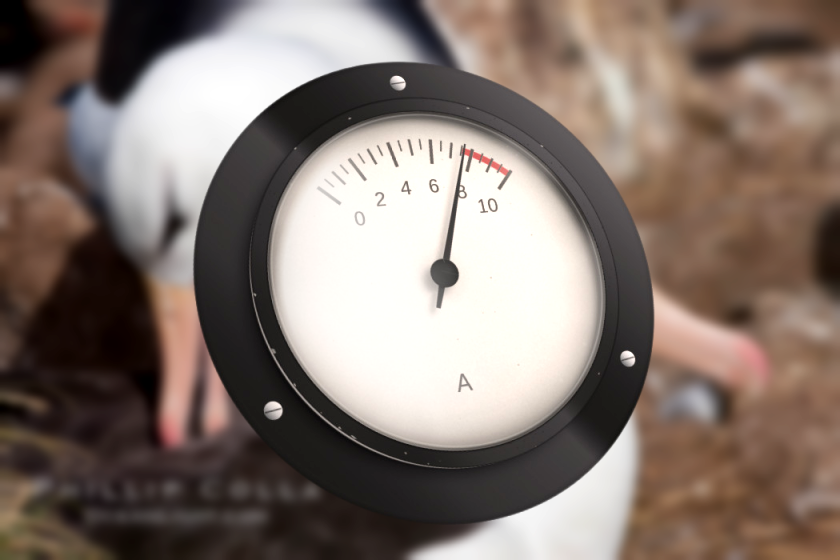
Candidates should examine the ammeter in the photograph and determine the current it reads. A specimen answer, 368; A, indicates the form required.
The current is 7.5; A
